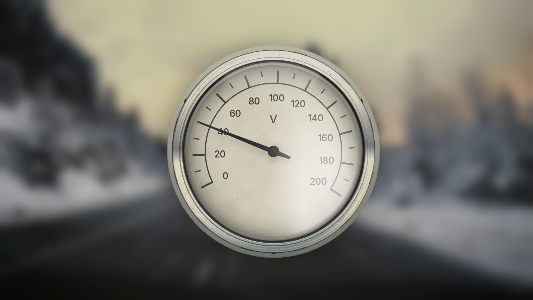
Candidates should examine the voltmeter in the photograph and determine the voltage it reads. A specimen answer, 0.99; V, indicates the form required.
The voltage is 40; V
